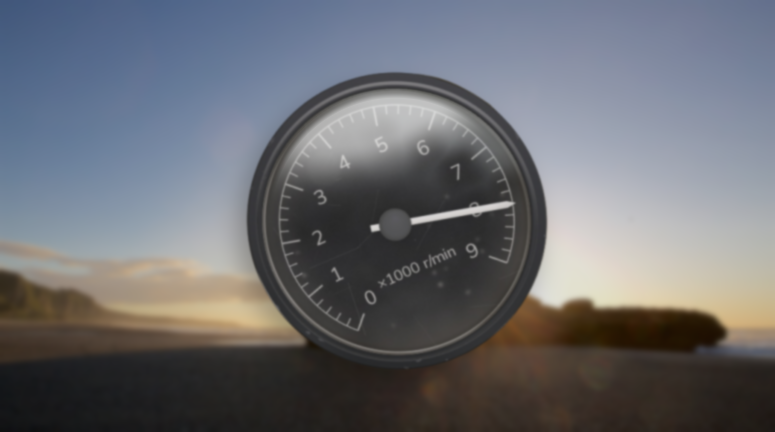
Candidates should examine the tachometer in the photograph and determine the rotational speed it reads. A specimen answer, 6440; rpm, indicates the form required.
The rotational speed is 8000; rpm
